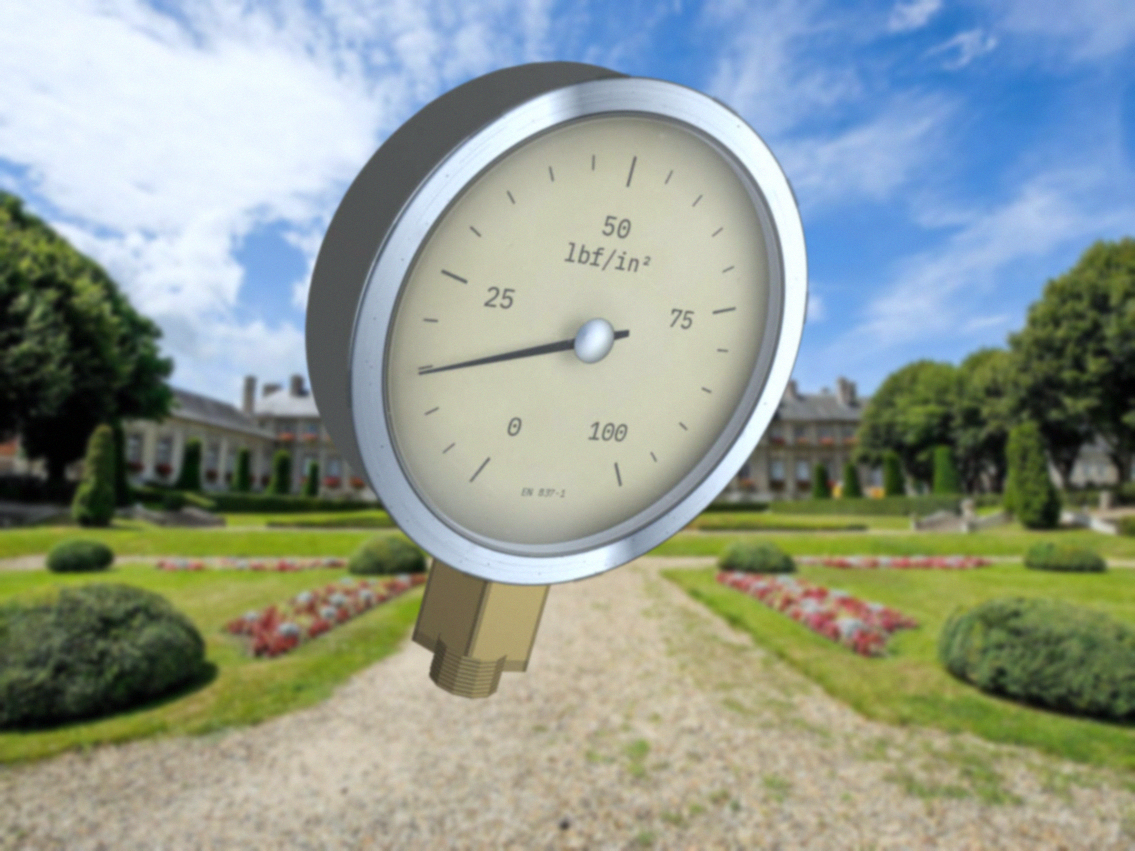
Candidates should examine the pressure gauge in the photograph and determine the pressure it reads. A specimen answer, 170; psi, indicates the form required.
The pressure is 15; psi
